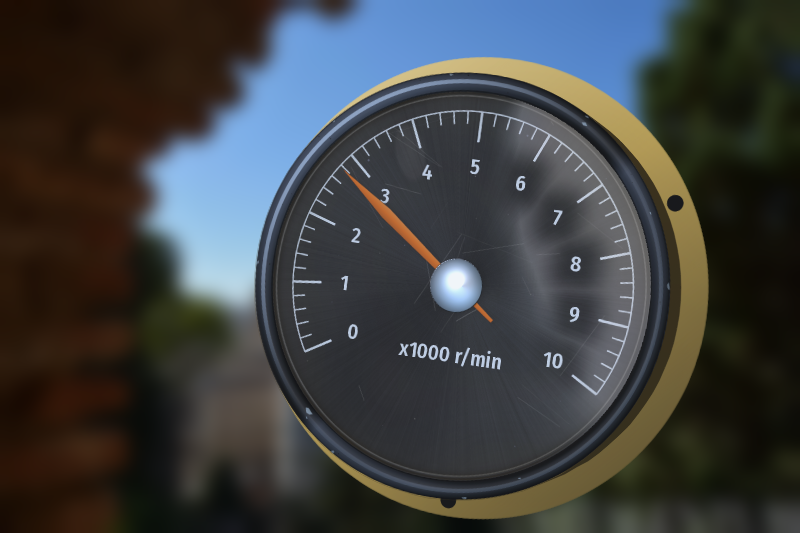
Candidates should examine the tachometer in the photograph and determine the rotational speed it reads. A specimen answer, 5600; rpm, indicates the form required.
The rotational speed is 2800; rpm
